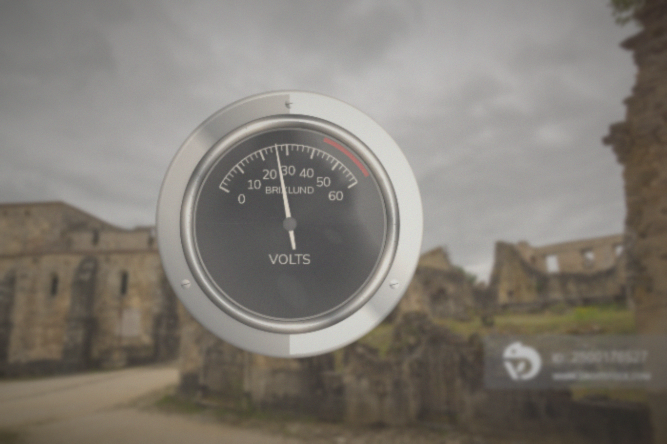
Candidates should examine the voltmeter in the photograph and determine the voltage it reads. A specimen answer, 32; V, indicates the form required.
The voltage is 26; V
